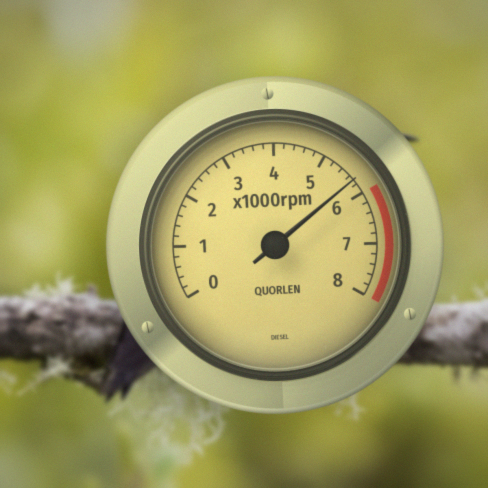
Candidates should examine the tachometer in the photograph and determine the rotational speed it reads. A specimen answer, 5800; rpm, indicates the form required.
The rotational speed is 5700; rpm
